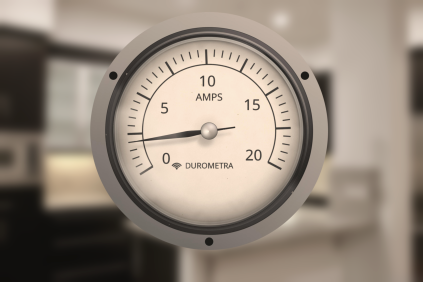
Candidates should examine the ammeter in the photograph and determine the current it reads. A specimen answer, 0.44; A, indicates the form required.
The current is 2; A
